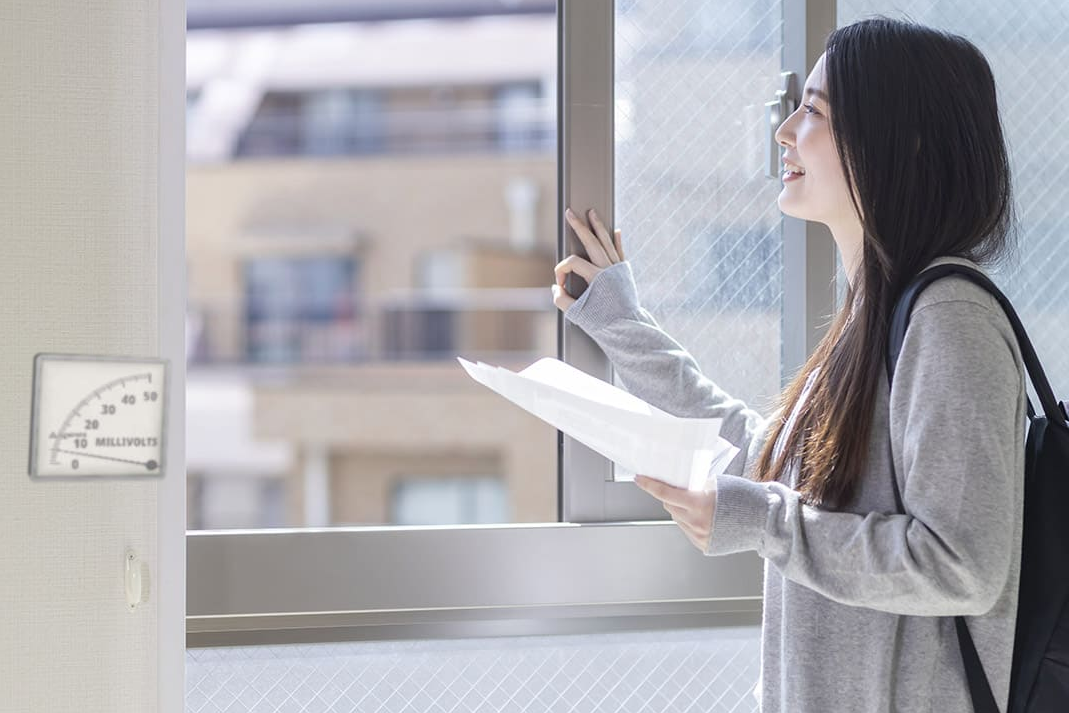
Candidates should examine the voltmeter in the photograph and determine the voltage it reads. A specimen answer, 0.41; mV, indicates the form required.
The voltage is 5; mV
